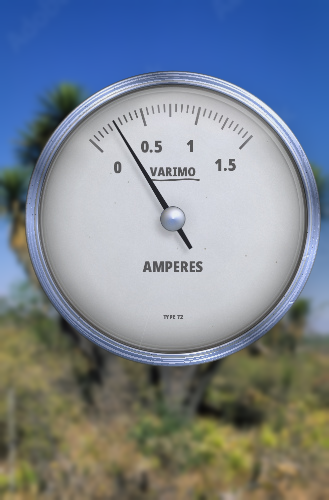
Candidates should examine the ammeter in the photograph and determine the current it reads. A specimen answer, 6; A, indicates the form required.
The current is 0.25; A
